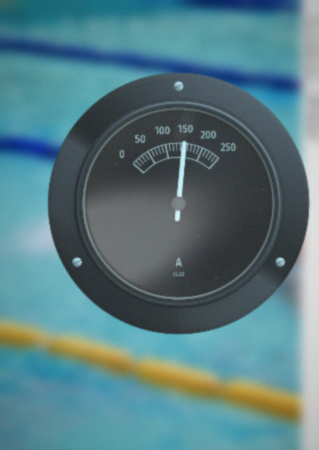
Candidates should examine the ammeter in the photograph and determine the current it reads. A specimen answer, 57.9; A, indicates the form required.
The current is 150; A
